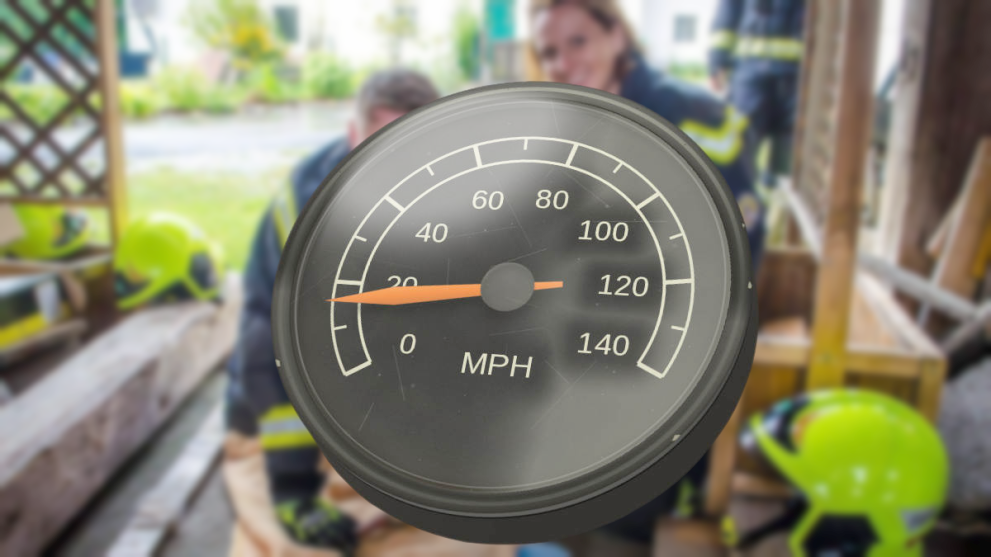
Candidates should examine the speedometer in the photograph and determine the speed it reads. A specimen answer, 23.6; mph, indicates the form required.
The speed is 15; mph
